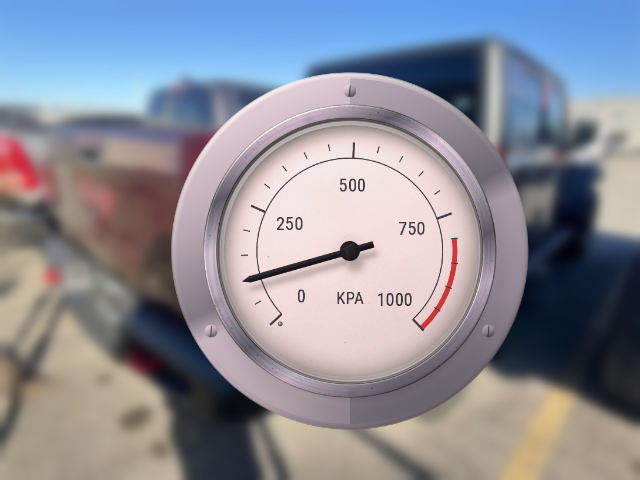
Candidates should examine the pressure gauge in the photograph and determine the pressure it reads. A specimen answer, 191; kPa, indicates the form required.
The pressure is 100; kPa
